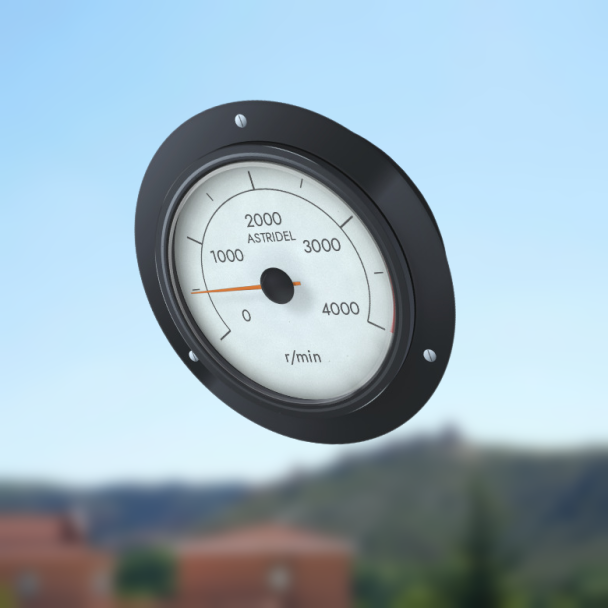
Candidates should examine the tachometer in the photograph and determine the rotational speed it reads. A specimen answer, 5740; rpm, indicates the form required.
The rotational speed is 500; rpm
